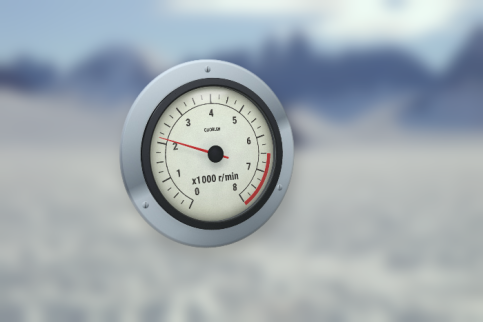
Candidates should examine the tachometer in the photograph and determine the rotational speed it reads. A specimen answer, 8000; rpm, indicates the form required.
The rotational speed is 2125; rpm
